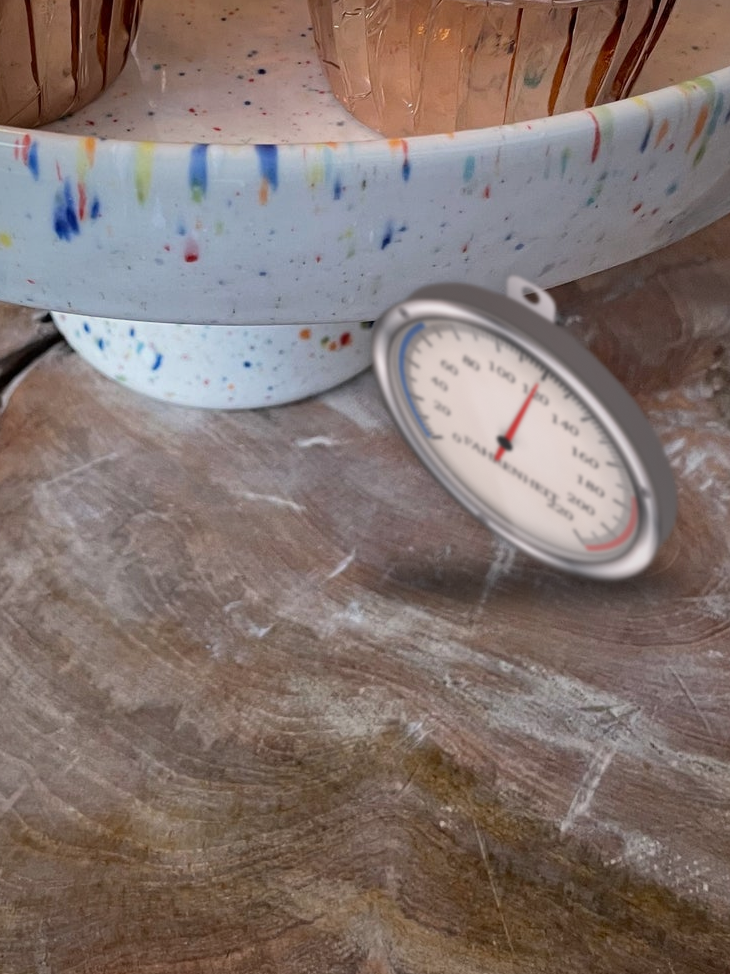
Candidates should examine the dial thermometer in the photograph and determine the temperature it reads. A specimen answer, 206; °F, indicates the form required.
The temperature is 120; °F
